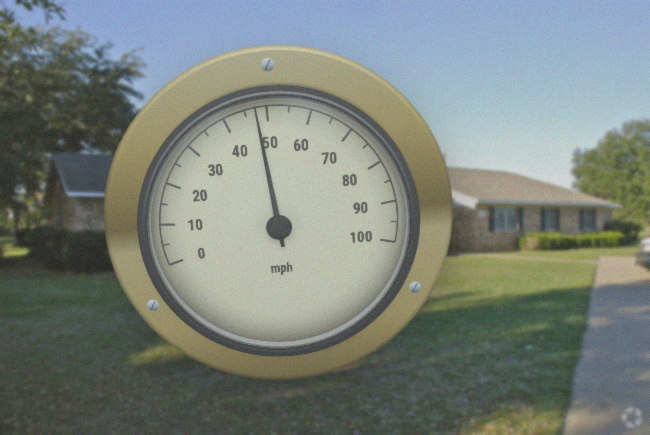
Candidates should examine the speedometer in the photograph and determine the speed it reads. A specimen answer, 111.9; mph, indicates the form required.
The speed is 47.5; mph
